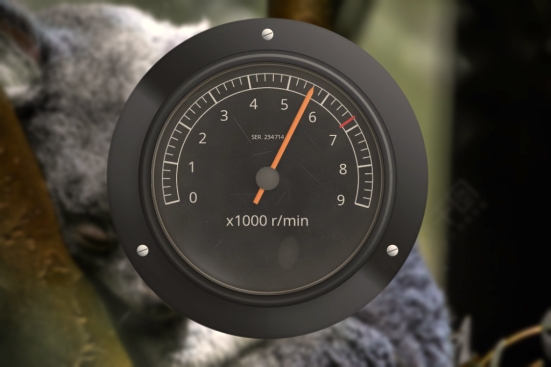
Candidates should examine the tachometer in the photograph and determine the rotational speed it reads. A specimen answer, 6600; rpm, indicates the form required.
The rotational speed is 5600; rpm
